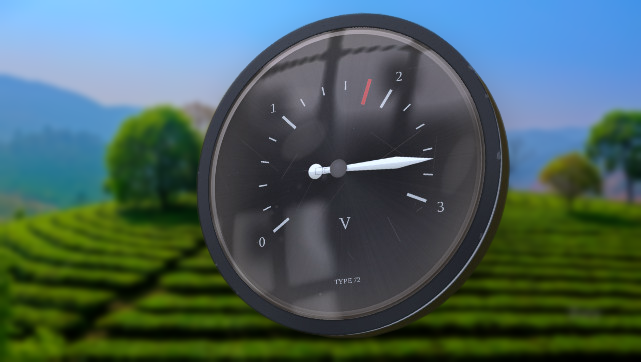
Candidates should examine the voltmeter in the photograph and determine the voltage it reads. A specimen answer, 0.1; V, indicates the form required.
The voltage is 2.7; V
